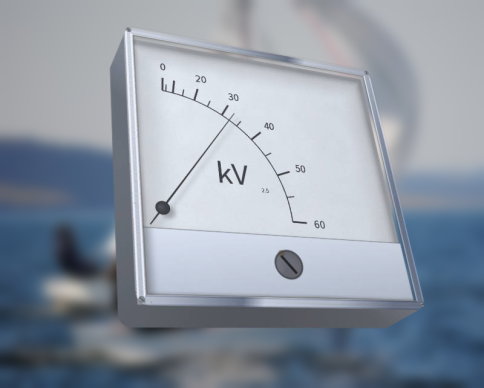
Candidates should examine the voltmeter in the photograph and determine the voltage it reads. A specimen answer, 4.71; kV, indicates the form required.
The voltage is 32.5; kV
